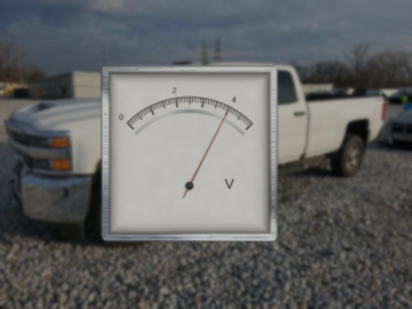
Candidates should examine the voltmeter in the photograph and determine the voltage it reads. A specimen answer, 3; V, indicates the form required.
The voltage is 4; V
